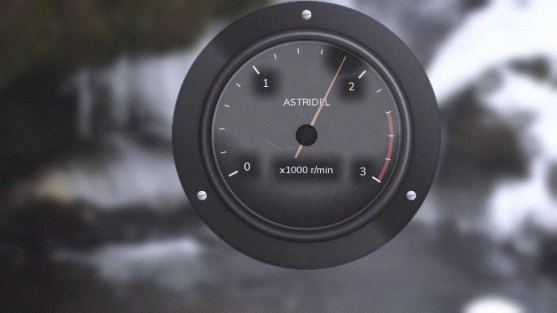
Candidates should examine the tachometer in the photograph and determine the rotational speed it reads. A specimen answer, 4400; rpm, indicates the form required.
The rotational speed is 1800; rpm
